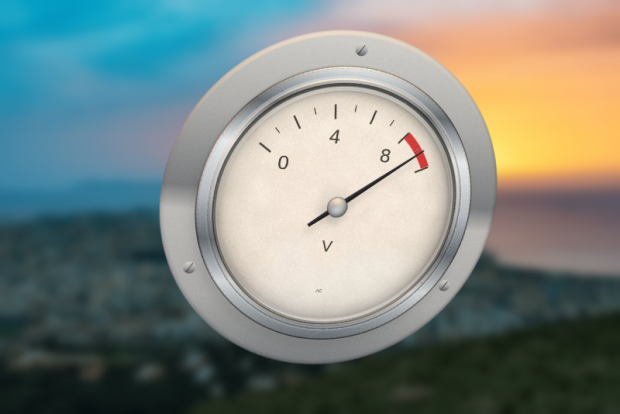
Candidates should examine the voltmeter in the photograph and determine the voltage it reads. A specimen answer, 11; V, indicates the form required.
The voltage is 9; V
